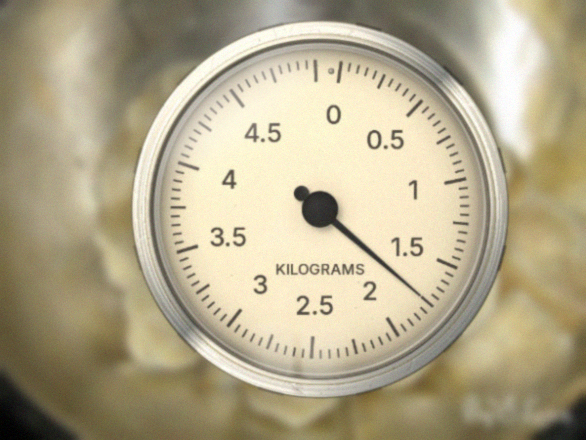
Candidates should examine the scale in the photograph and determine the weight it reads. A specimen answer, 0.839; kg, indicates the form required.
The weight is 1.75; kg
